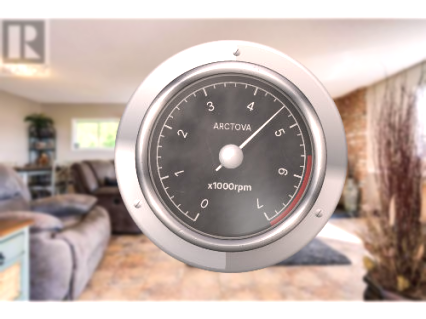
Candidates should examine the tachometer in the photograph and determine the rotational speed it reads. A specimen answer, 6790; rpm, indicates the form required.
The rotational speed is 4600; rpm
